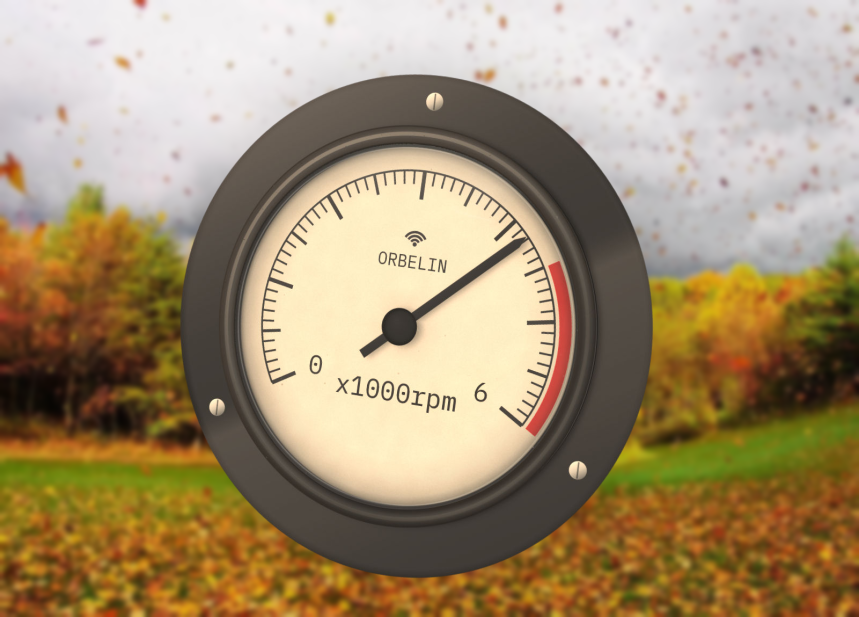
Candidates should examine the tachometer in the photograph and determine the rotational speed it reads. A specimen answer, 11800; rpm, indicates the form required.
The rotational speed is 4200; rpm
